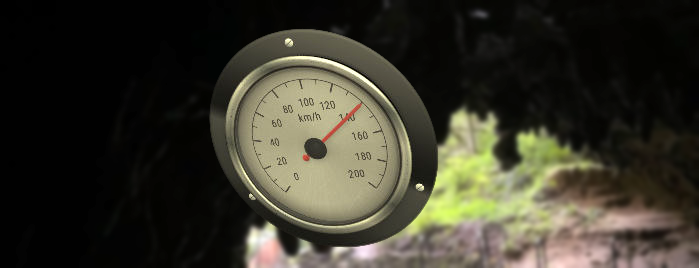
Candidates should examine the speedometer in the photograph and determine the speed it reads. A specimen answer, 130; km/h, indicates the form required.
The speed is 140; km/h
